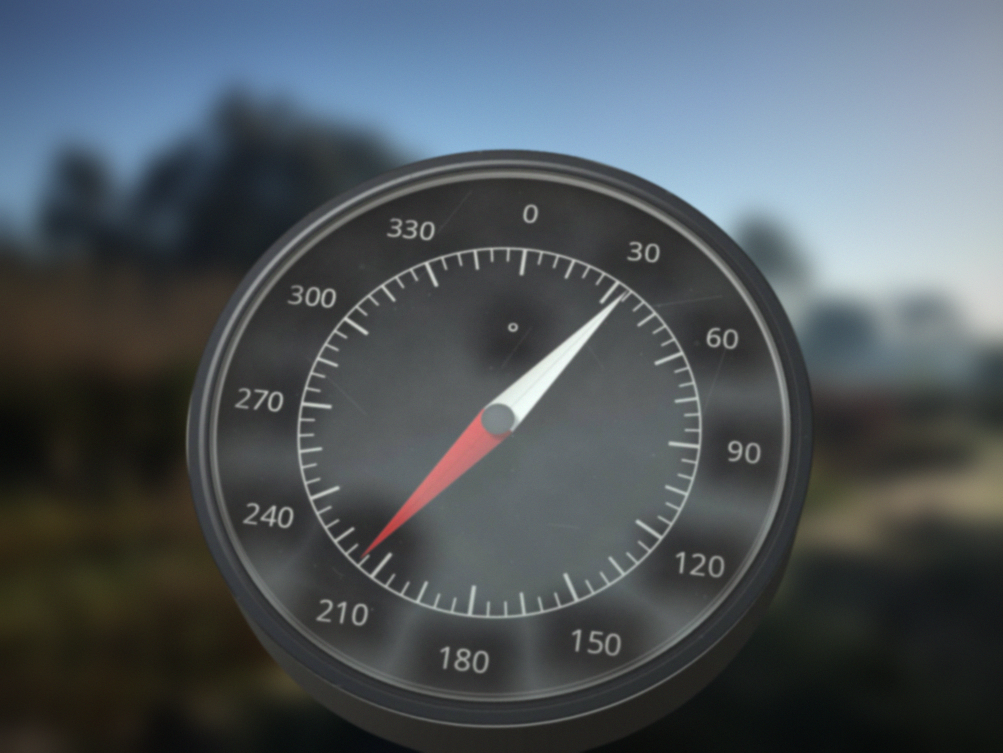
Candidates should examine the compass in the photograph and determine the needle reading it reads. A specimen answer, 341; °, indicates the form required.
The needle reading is 215; °
